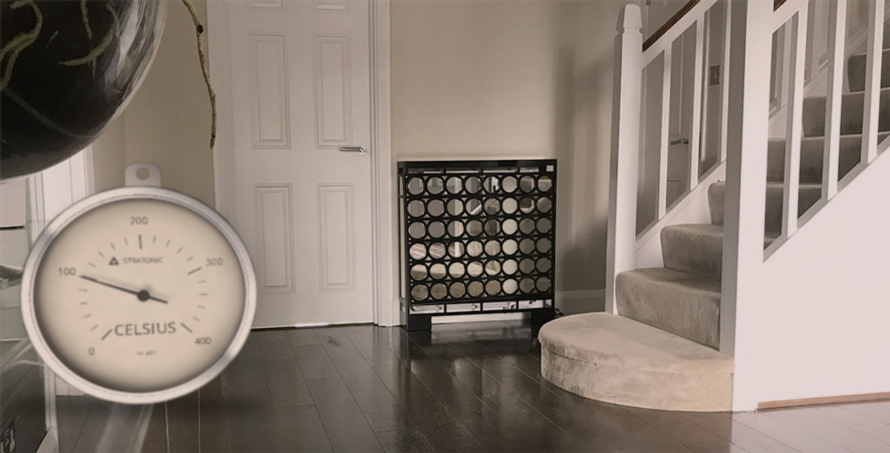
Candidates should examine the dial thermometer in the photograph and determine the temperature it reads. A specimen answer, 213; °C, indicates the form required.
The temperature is 100; °C
